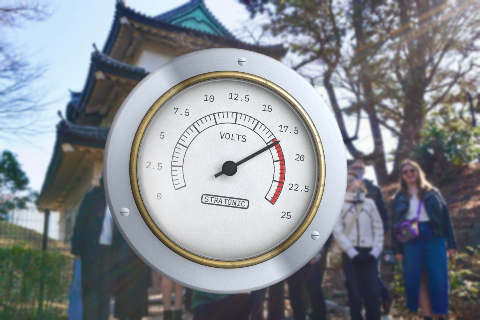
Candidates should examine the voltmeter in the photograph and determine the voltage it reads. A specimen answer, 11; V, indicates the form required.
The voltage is 18; V
